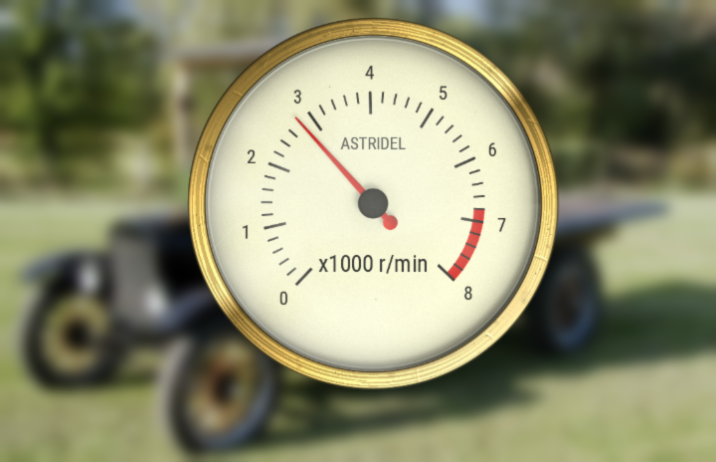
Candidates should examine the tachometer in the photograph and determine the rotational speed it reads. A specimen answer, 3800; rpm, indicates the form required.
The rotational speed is 2800; rpm
